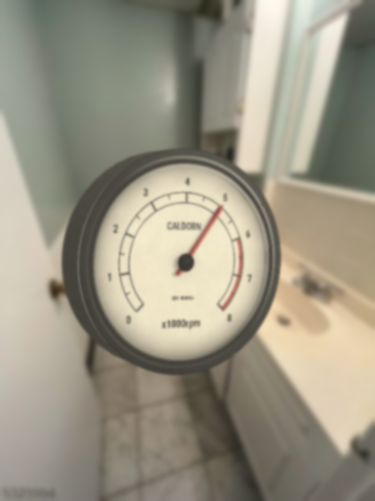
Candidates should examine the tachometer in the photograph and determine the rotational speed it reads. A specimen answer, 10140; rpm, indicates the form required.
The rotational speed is 5000; rpm
